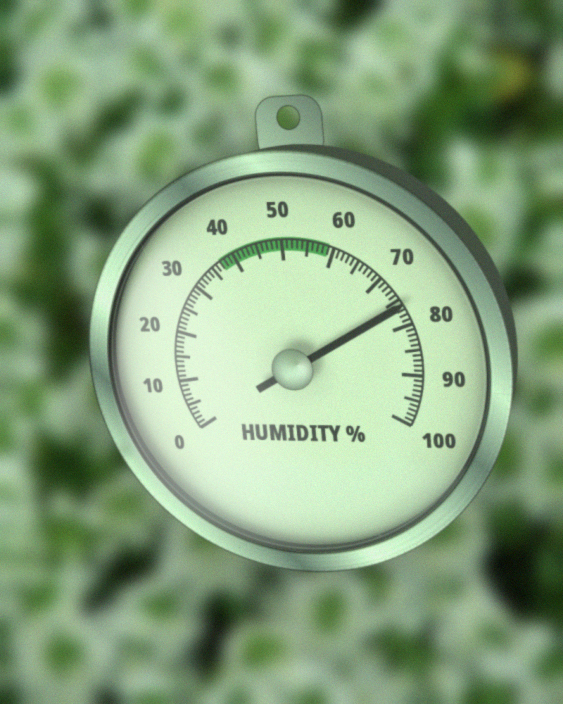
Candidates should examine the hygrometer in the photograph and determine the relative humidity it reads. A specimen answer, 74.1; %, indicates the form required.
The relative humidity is 76; %
